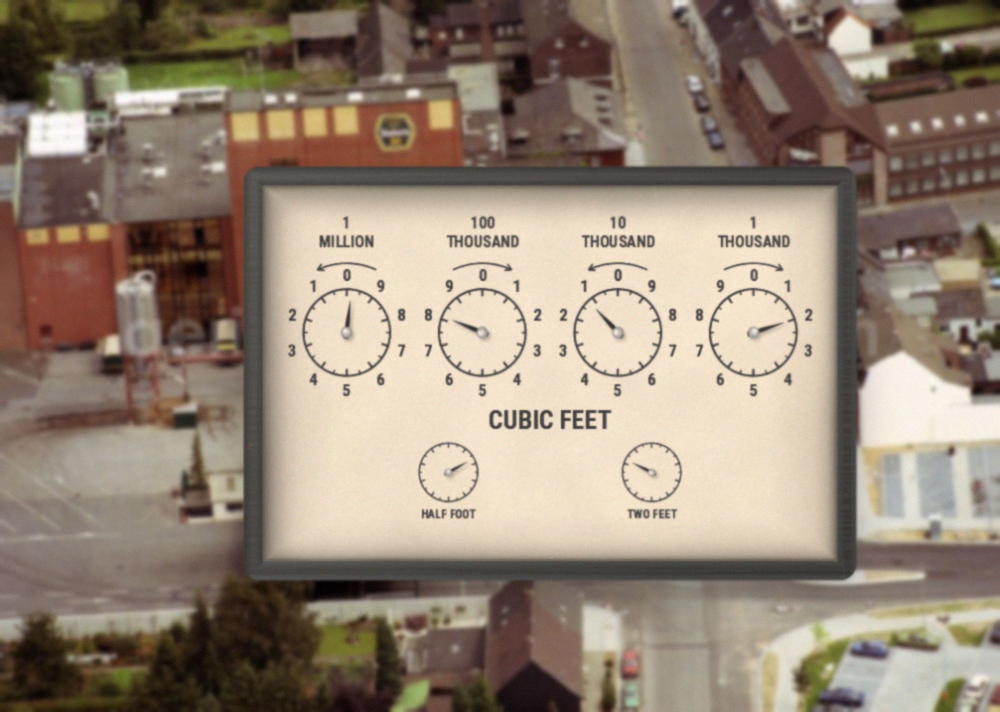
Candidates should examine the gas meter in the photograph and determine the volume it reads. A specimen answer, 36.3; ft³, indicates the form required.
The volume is 981200; ft³
